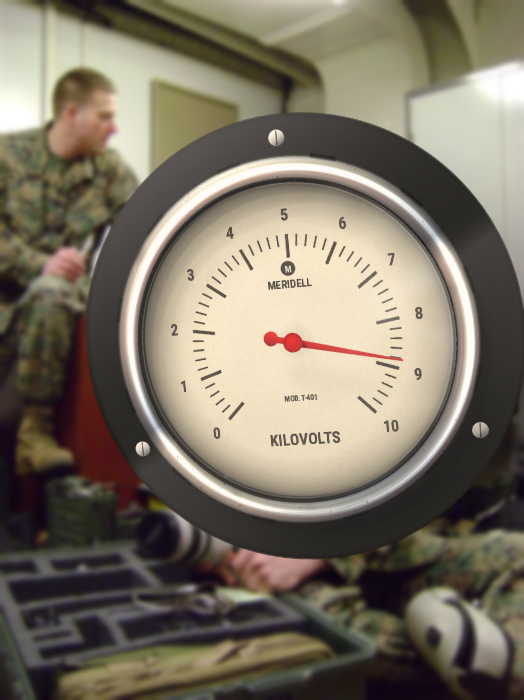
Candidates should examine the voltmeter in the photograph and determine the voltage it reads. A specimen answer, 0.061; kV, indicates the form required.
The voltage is 8.8; kV
